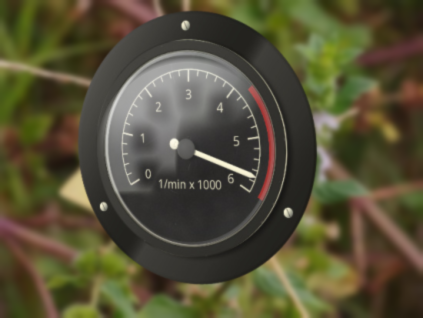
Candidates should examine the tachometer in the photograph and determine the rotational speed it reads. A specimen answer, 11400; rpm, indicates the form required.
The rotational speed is 5700; rpm
